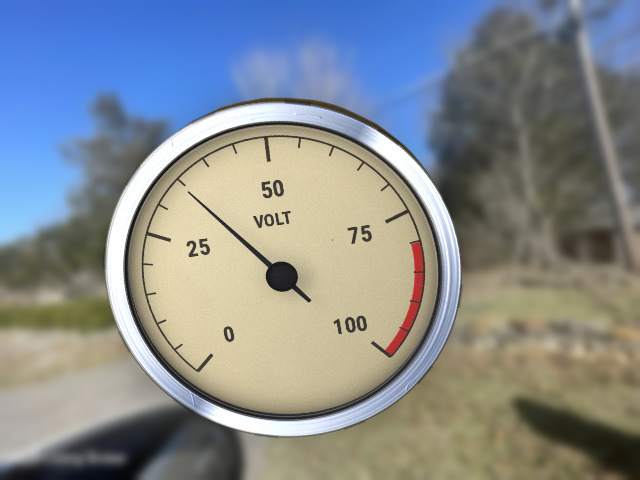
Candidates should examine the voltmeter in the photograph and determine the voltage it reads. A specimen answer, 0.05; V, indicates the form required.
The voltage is 35; V
